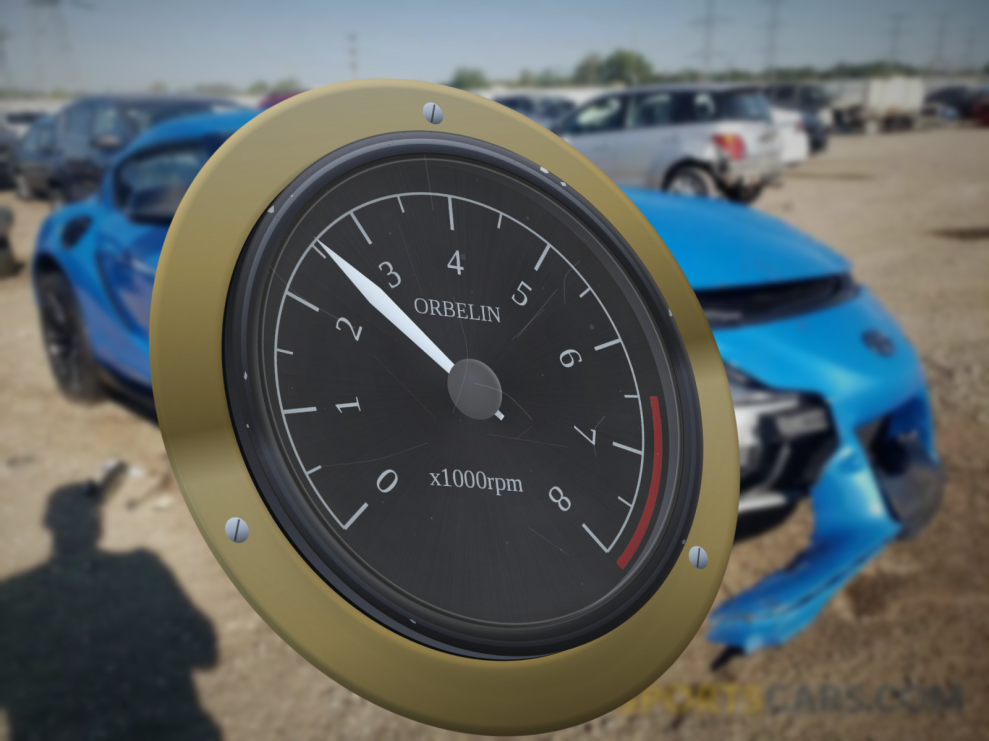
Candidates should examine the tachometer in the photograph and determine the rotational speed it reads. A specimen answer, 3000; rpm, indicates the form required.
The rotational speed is 2500; rpm
